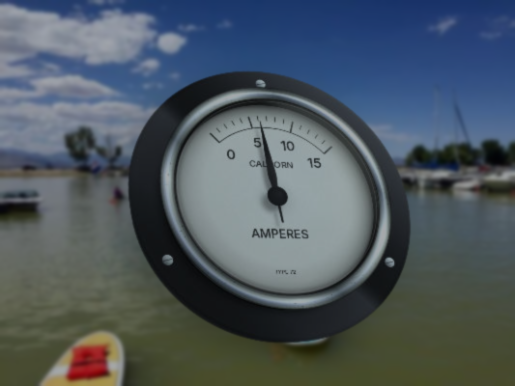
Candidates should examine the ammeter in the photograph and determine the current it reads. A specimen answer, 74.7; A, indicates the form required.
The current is 6; A
